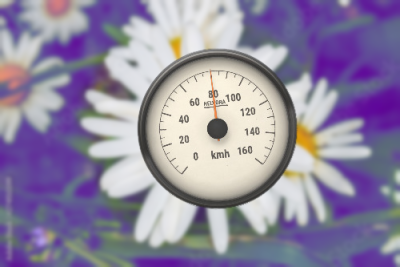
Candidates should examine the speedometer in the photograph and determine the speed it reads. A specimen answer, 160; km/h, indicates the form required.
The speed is 80; km/h
